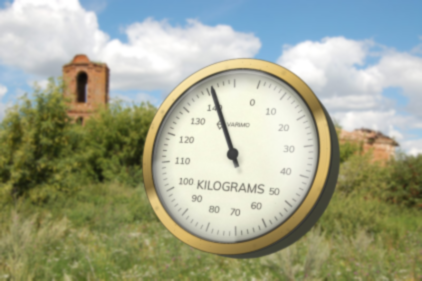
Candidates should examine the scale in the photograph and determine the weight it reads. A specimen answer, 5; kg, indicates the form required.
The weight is 142; kg
